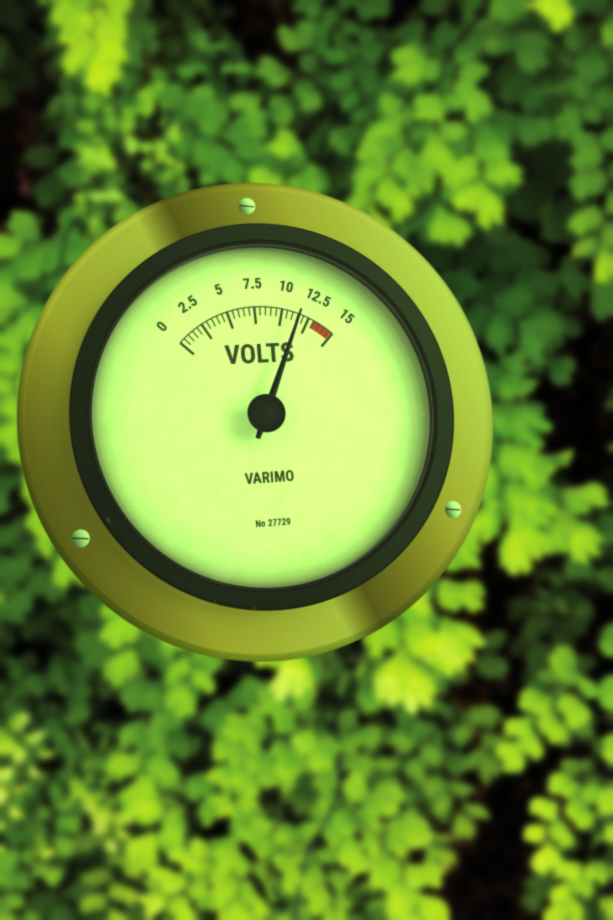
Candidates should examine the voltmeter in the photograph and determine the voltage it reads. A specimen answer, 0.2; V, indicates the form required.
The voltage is 11.5; V
